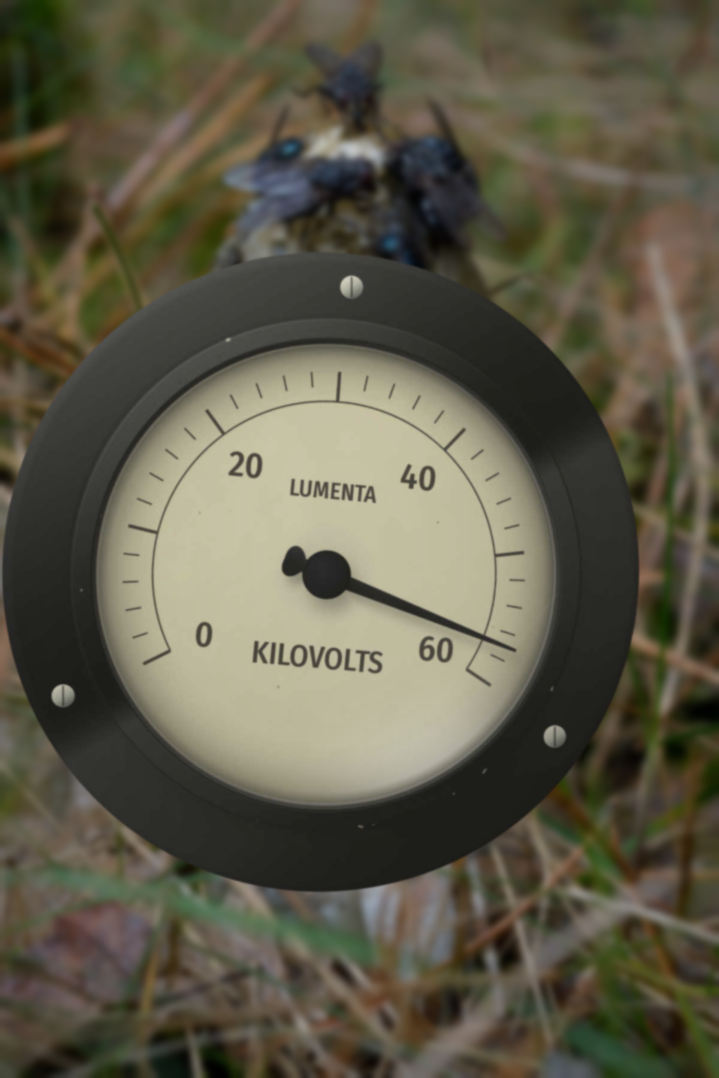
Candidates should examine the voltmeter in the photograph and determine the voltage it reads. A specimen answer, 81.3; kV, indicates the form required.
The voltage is 57; kV
